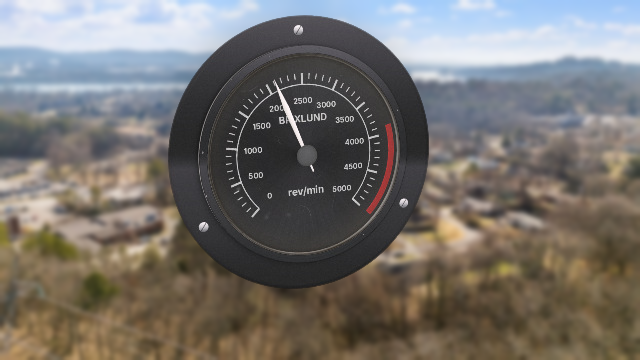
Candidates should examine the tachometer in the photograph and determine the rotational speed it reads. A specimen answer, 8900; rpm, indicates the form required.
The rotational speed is 2100; rpm
